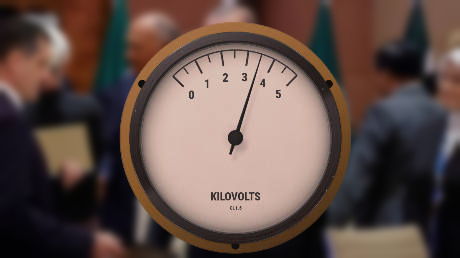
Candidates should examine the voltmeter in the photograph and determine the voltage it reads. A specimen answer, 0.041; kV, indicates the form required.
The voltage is 3.5; kV
